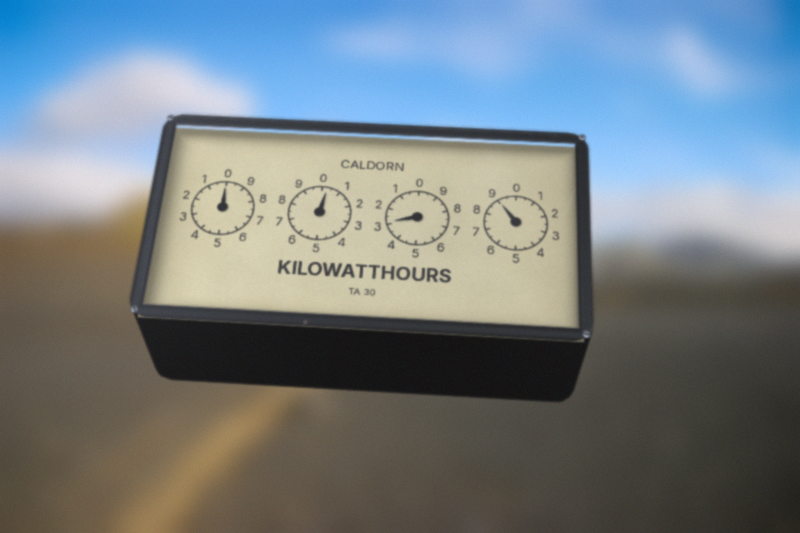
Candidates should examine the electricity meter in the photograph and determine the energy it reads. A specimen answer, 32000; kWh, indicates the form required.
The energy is 29; kWh
